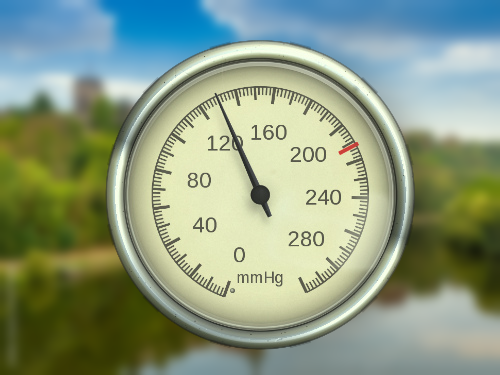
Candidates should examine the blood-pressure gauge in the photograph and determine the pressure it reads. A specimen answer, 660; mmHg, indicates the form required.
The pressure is 130; mmHg
